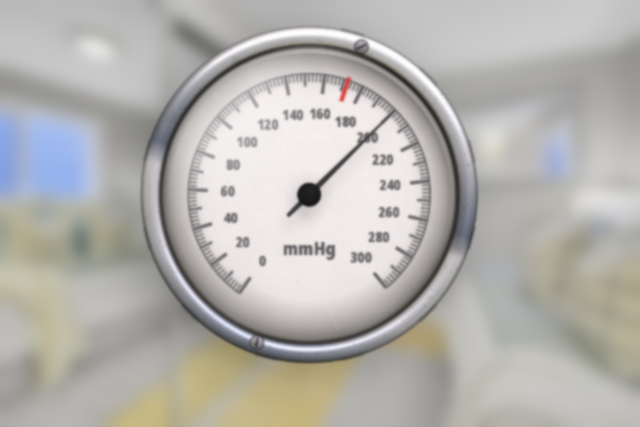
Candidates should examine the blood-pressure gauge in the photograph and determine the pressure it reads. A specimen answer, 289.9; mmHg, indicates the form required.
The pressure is 200; mmHg
